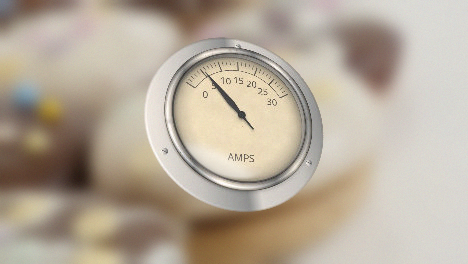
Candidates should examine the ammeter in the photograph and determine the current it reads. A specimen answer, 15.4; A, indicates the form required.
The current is 5; A
